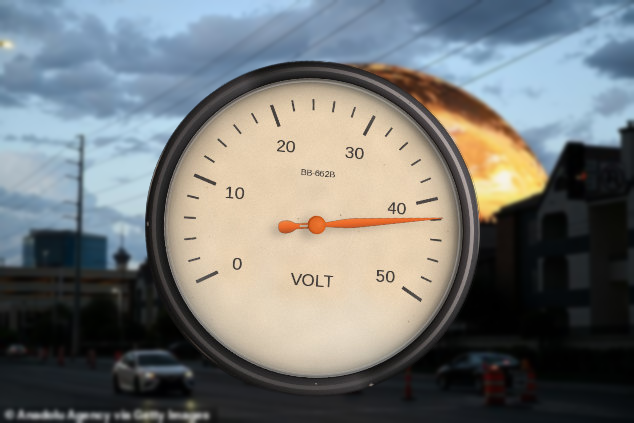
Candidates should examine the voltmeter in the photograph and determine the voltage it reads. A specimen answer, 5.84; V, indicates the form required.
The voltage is 42; V
